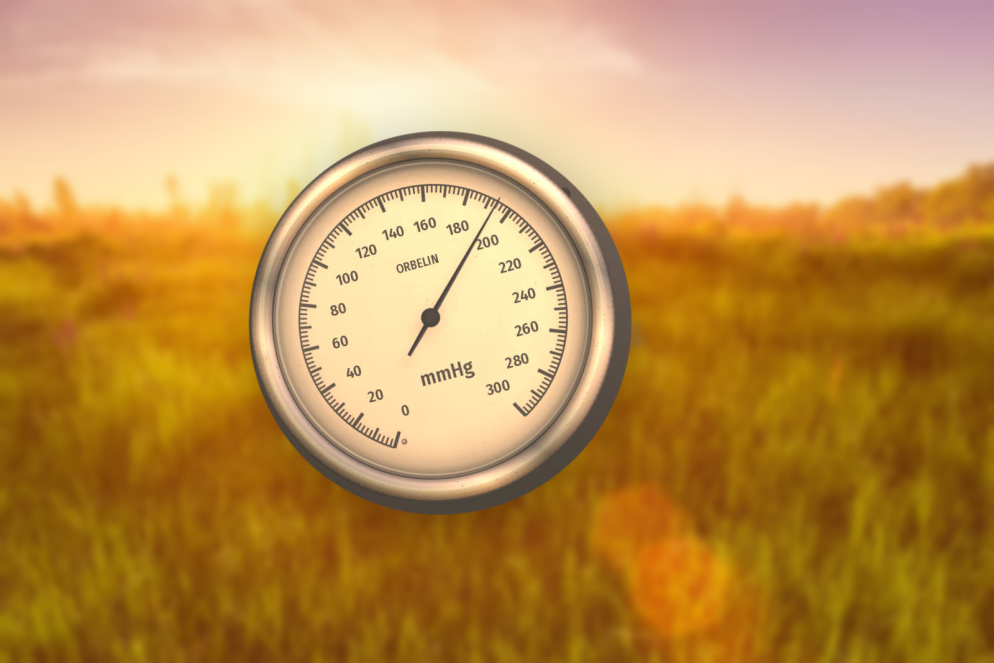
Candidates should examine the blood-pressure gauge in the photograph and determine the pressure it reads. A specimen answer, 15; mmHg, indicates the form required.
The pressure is 194; mmHg
